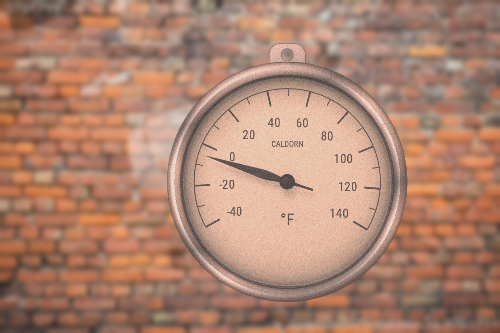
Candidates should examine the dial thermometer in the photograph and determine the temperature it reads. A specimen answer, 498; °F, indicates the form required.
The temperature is -5; °F
